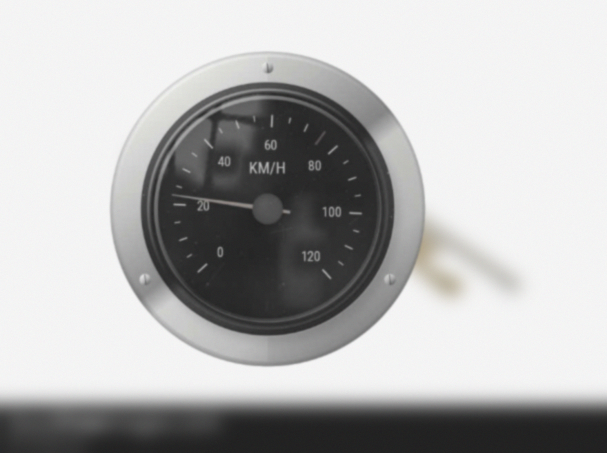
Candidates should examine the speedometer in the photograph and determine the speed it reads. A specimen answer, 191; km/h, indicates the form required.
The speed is 22.5; km/h
